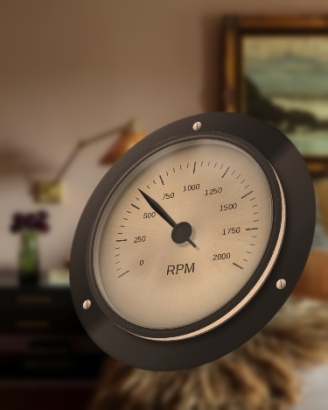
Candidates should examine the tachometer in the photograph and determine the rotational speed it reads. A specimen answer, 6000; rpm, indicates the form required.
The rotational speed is 600; rpm
